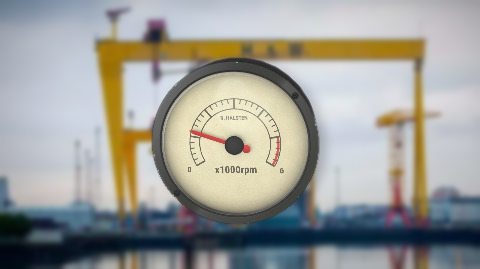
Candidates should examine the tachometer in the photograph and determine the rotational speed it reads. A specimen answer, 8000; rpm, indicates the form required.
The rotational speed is 1200; rpm
